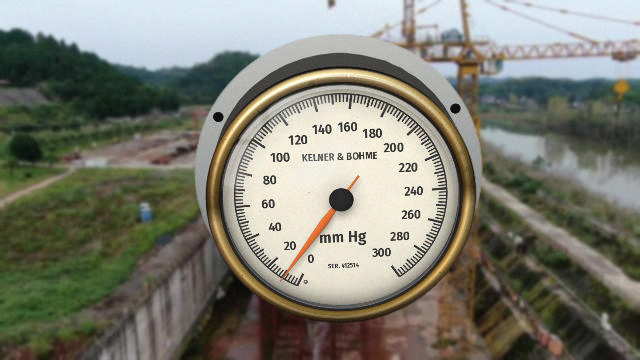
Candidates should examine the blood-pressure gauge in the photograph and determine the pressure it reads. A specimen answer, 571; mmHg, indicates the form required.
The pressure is 10; mmHg
